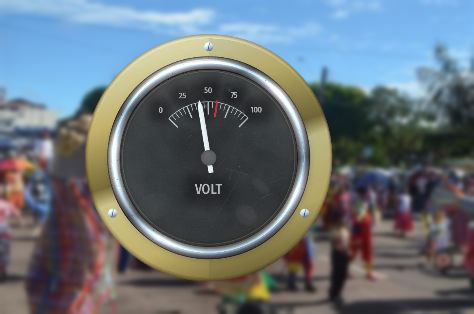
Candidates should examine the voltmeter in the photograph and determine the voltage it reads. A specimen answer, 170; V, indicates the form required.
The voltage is 40; V
